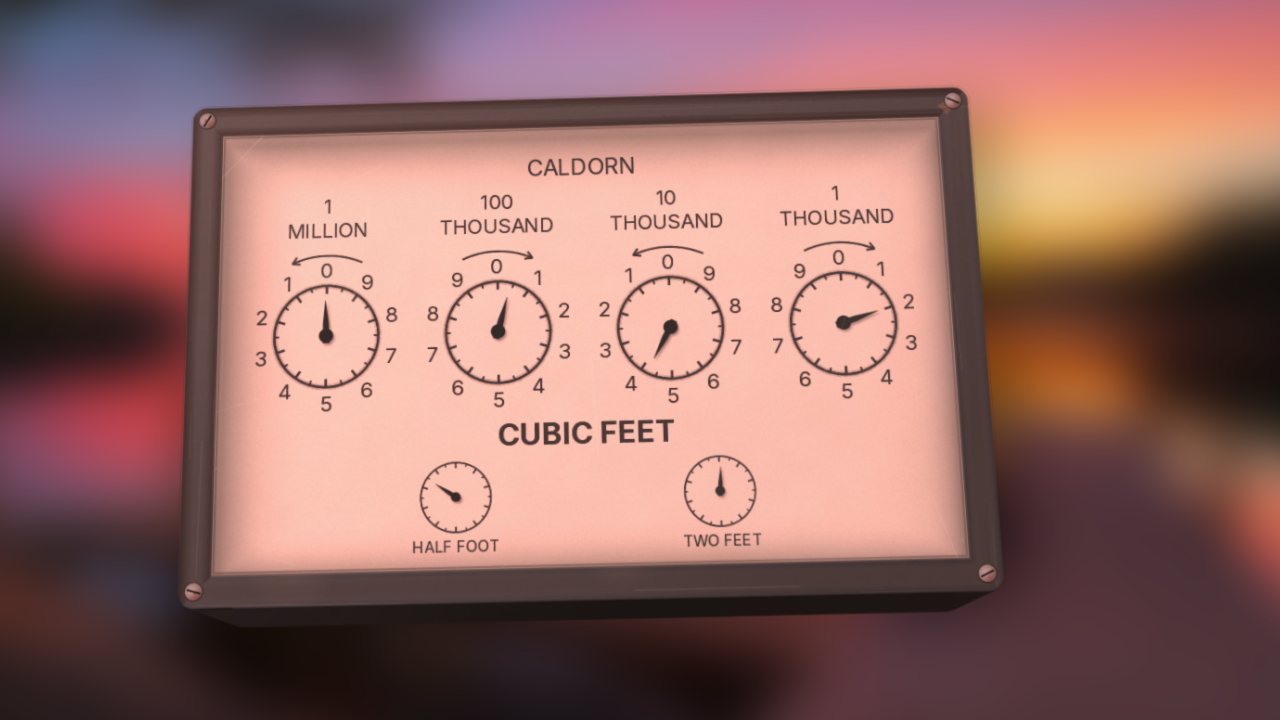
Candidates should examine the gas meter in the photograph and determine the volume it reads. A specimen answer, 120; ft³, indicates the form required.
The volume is 4200; ft³
